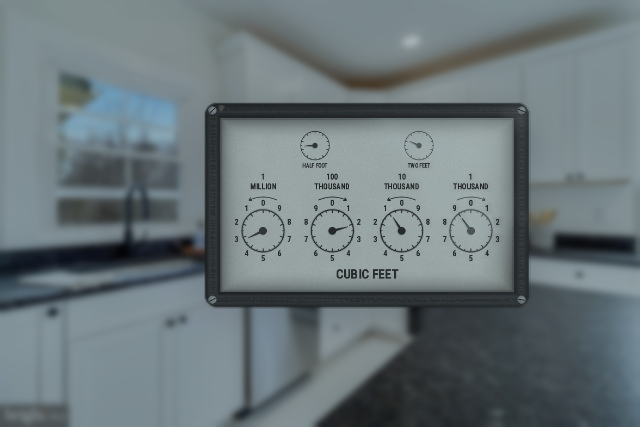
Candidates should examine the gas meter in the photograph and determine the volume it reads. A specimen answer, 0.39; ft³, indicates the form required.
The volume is 320900; ft³
